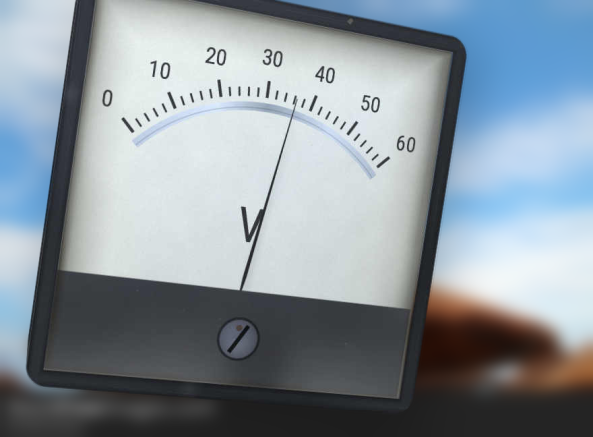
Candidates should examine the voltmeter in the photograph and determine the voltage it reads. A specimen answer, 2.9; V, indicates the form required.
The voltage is 36; V
